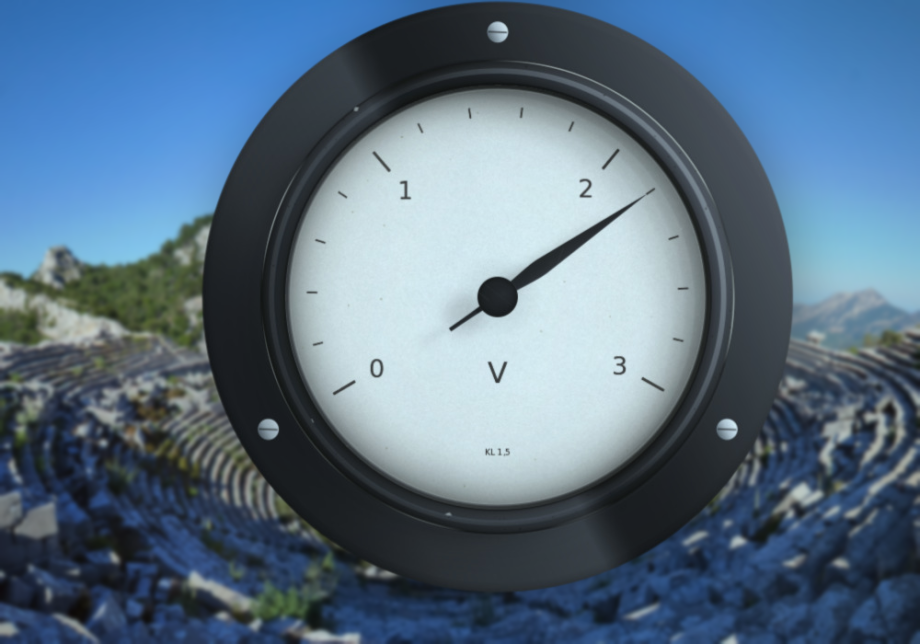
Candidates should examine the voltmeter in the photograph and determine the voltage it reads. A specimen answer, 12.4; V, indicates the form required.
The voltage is 2.2; V
